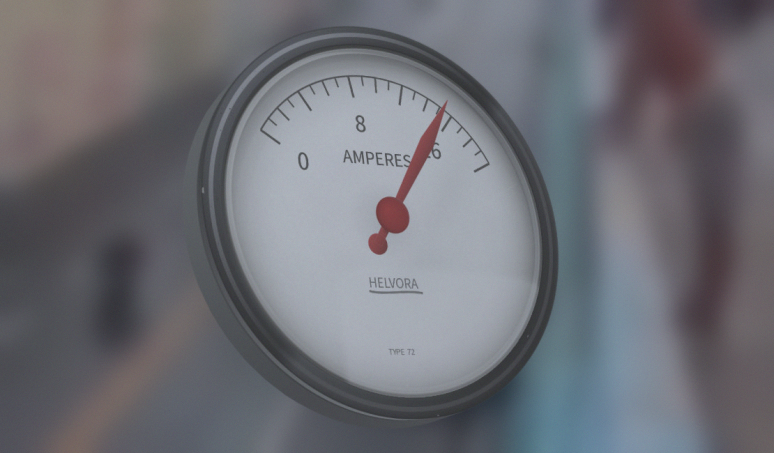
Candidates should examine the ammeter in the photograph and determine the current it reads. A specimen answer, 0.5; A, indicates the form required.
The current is 15; A
